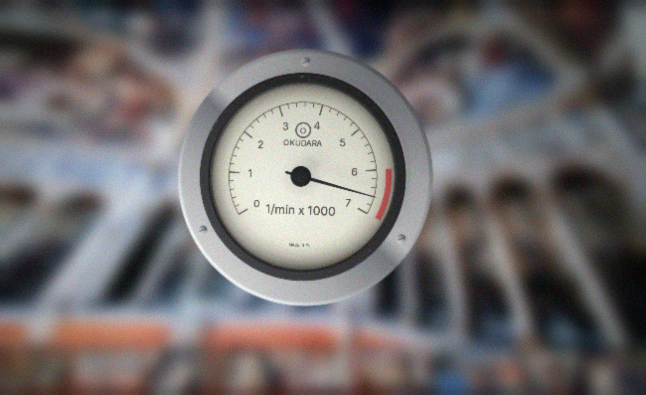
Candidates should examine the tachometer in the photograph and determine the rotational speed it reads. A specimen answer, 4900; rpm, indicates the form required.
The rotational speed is 6600; rpm
